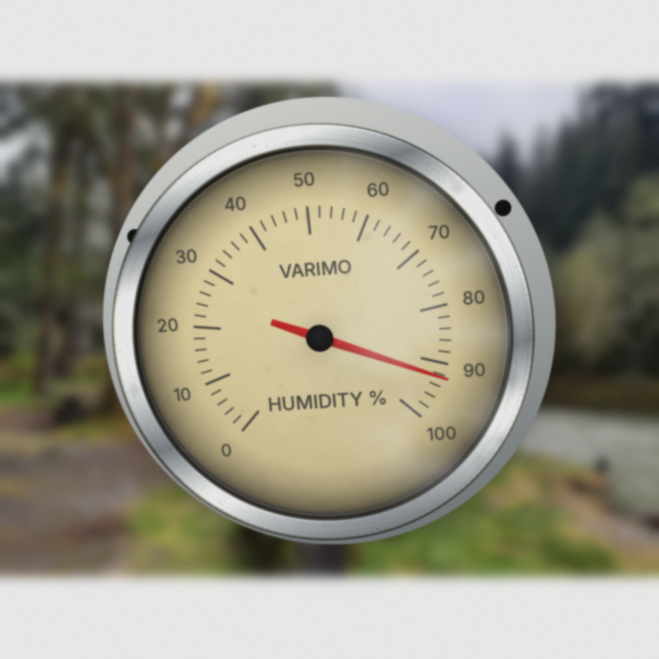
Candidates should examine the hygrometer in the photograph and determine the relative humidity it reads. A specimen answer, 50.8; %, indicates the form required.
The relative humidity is 92; %
